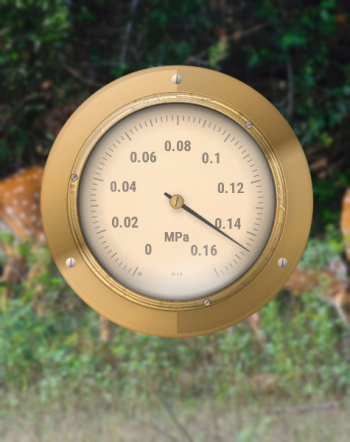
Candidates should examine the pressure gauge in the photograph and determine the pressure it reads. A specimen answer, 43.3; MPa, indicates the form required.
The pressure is 0.146; MPa
